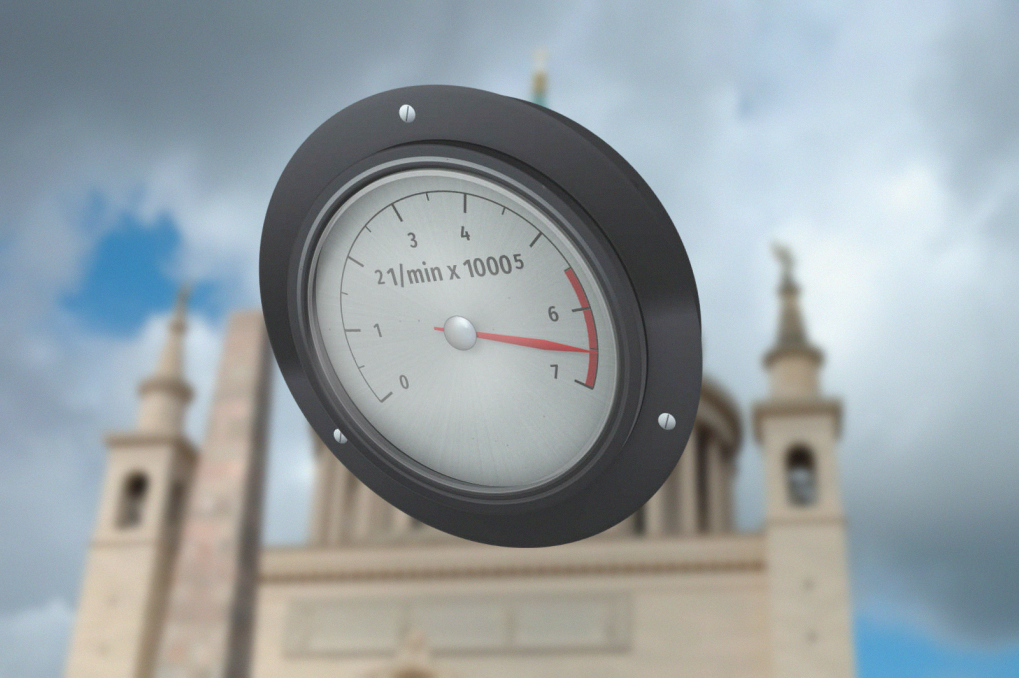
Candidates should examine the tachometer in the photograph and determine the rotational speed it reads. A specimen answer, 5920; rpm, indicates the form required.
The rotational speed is 6500; rpm
